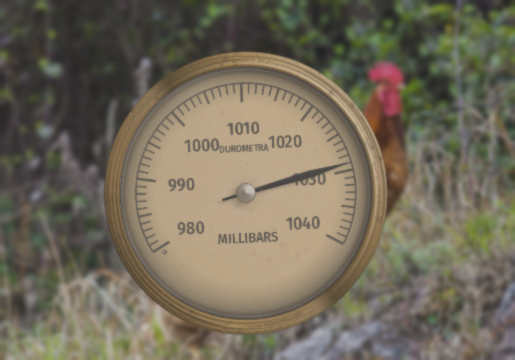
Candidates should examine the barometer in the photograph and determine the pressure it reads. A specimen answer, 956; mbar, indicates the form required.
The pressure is 1029; mbar
